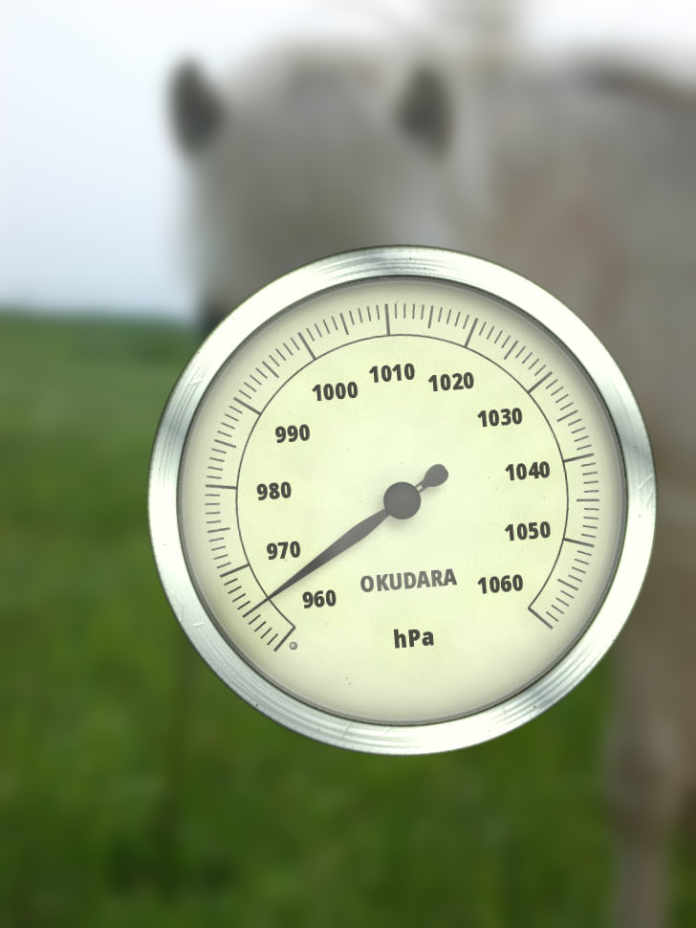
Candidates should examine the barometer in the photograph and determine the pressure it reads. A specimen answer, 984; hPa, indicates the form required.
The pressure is 965; hPa
